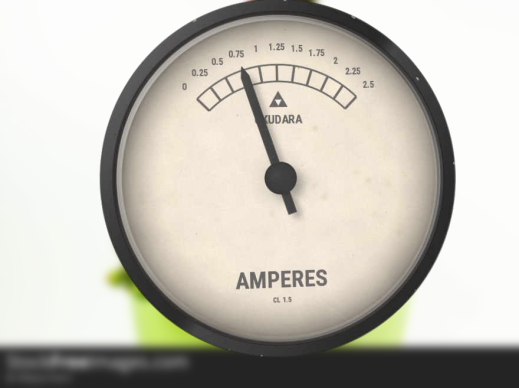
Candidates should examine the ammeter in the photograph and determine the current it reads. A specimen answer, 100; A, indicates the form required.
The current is 0.75; A
